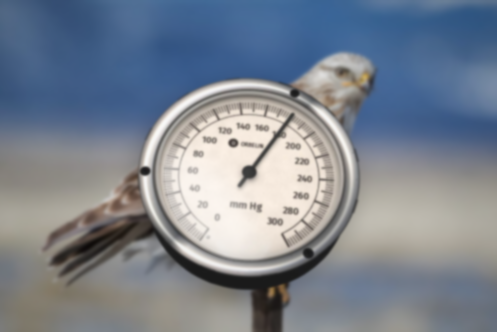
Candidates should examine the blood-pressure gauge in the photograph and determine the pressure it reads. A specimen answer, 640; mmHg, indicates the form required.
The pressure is 180; mmHg
